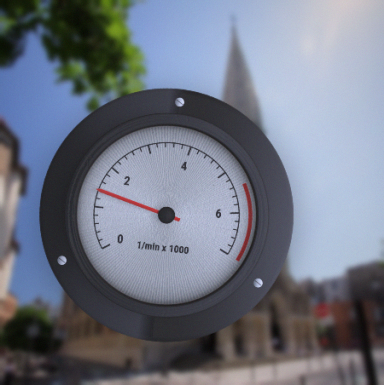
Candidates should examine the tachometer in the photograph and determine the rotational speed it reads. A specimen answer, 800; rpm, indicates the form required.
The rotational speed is 1400; rpm
